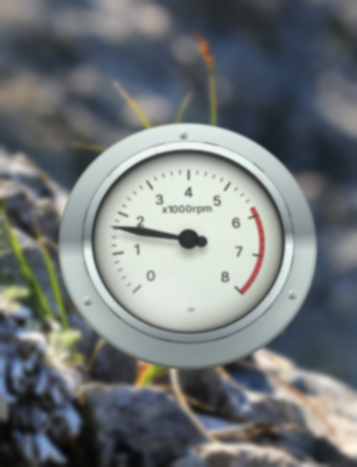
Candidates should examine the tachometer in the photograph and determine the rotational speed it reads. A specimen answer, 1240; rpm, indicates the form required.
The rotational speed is 1600; rpm
